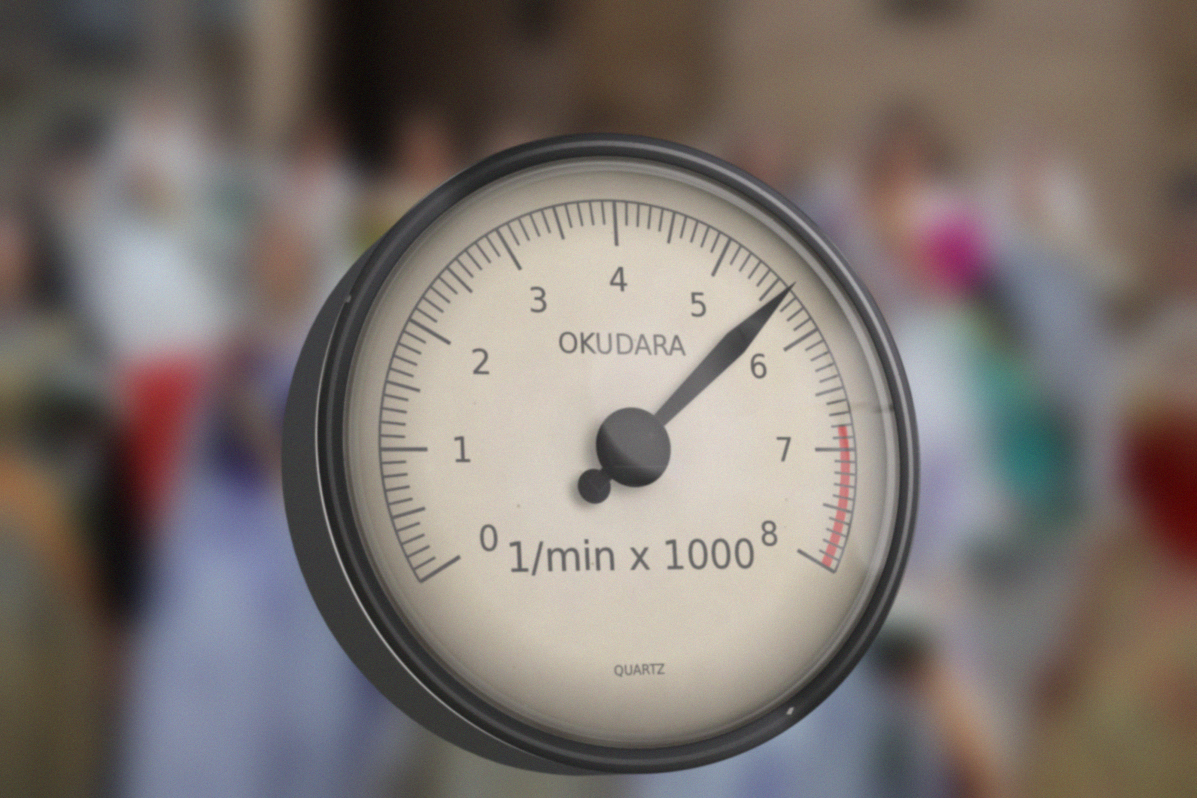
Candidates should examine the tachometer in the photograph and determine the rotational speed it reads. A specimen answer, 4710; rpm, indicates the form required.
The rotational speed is 5600; rpm
